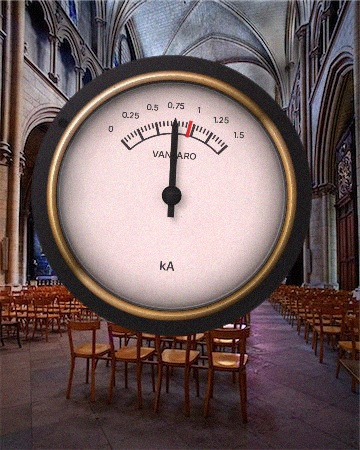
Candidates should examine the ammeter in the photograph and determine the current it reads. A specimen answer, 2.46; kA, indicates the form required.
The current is 0.75; kA
